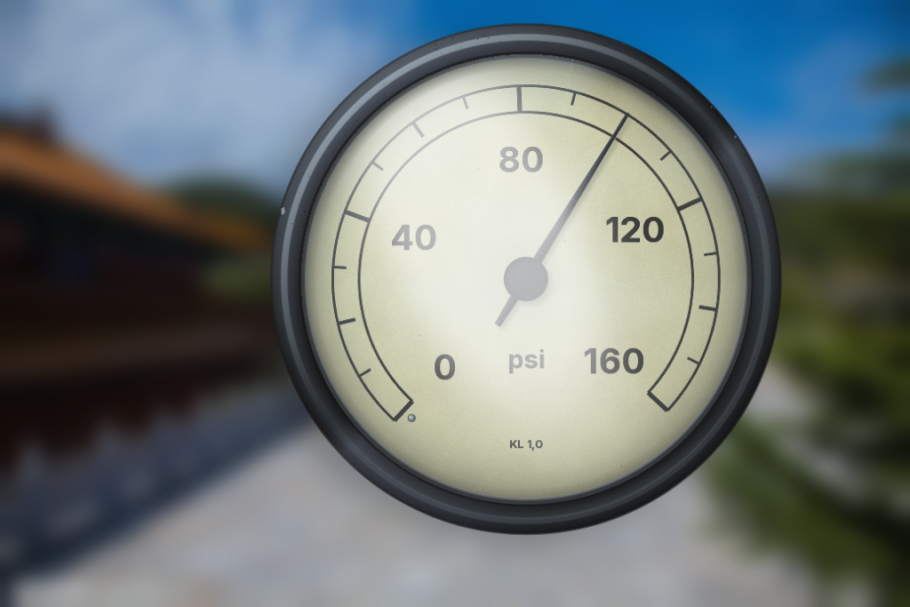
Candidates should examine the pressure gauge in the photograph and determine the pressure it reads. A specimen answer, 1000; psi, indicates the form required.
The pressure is 100; psi
